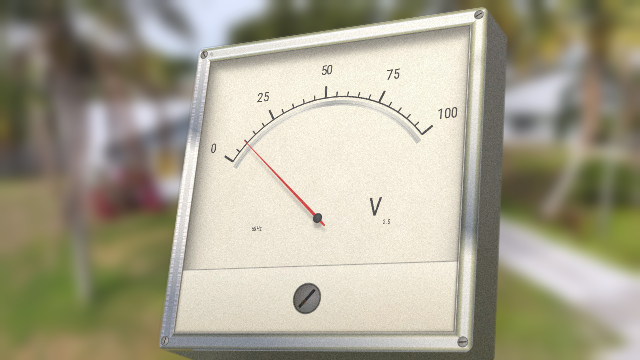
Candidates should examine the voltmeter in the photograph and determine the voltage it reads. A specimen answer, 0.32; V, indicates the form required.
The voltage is 10; V
